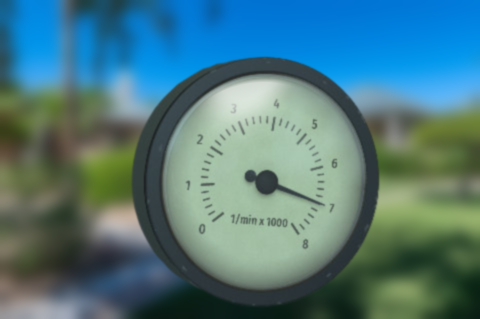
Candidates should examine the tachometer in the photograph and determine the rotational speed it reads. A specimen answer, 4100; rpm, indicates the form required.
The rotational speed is 7000; rpm
